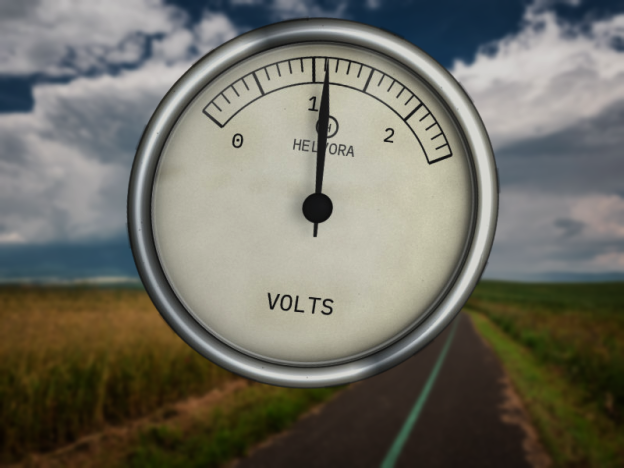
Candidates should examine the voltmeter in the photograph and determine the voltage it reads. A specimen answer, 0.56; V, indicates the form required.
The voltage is 1.1; V
